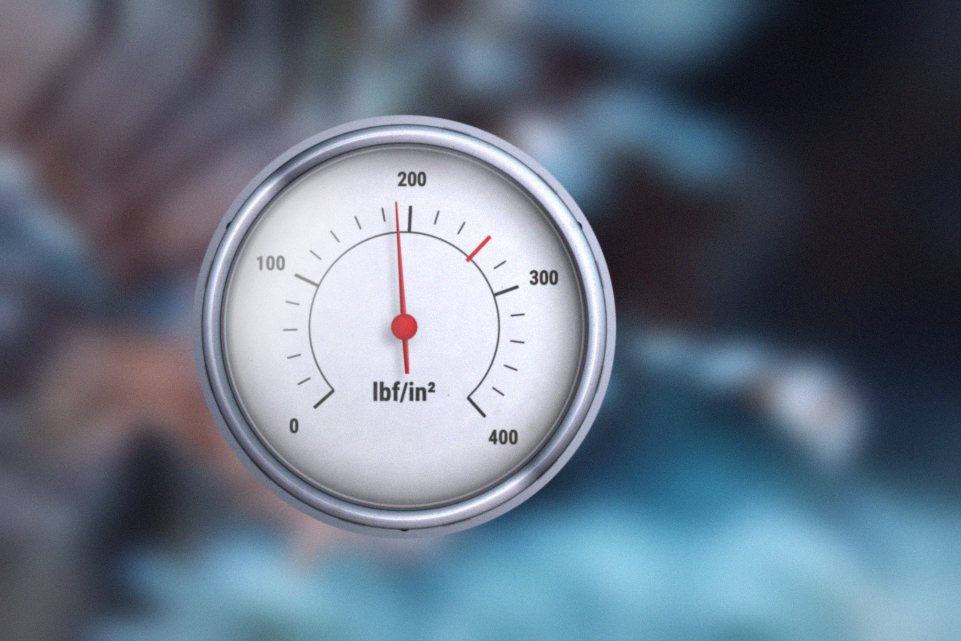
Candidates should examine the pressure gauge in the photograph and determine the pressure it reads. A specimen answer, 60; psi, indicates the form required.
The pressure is 190; psi
